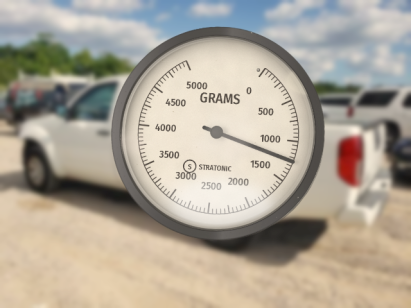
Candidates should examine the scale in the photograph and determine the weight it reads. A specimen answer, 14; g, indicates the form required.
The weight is 1250; g
